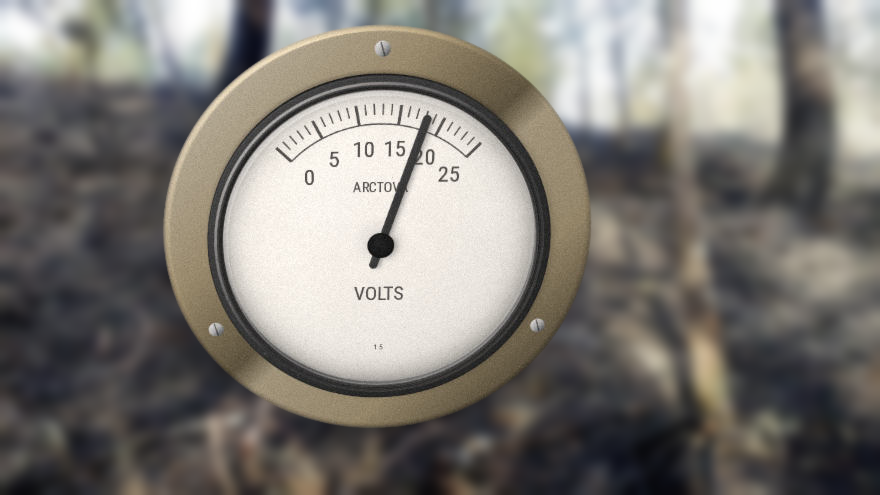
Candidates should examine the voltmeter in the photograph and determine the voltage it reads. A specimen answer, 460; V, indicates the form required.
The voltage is 18; V
